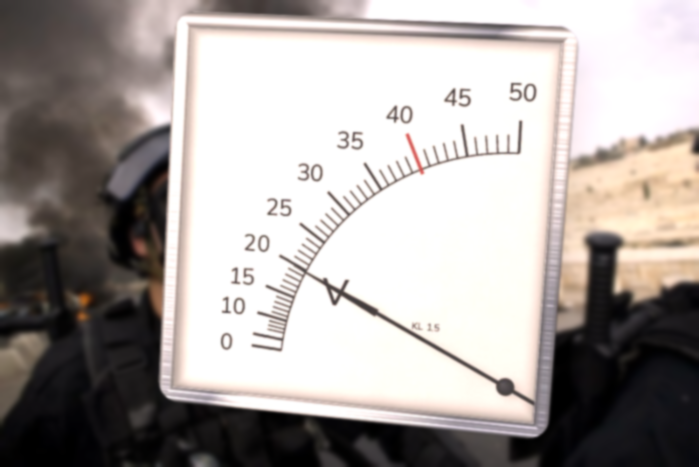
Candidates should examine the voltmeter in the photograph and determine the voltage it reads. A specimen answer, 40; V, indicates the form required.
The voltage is 20; V
